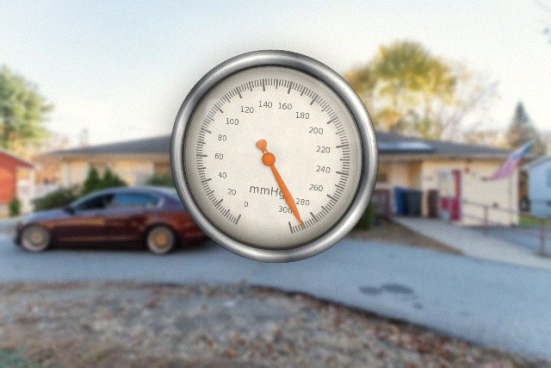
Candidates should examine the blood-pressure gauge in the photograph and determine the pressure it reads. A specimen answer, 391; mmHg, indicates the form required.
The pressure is 290; mmHg
